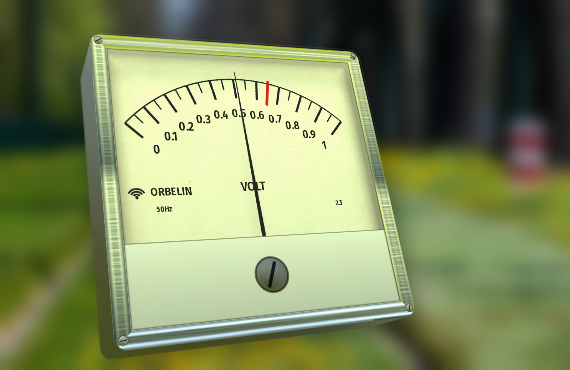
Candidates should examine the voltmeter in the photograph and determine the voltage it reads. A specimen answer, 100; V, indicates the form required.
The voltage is 0.5; V
